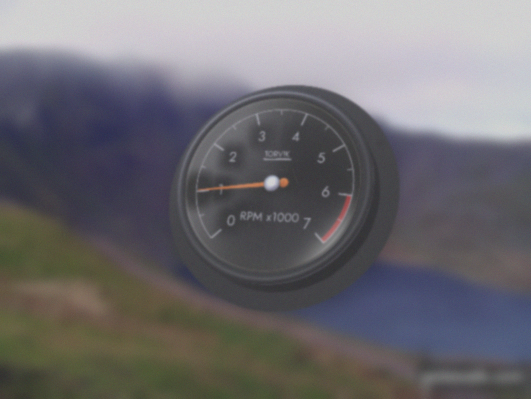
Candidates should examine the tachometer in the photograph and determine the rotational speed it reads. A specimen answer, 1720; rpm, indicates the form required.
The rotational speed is 1000; rpm
